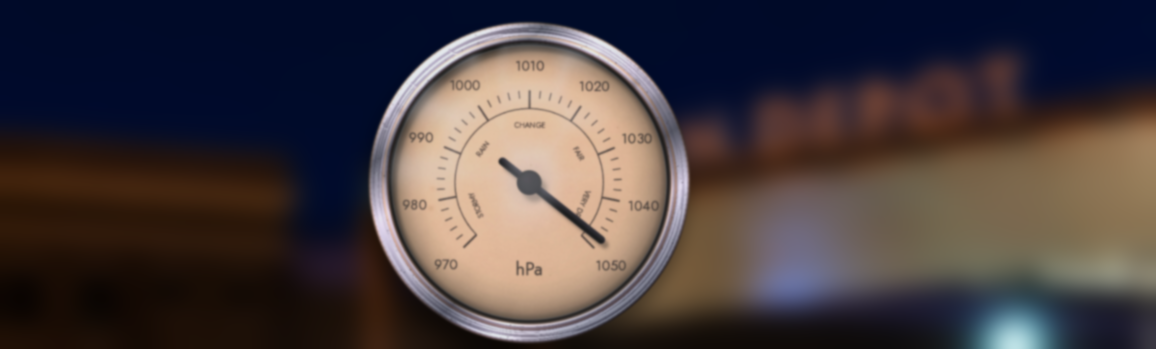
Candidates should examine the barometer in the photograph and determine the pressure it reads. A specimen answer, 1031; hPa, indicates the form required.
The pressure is 1048; hPa
